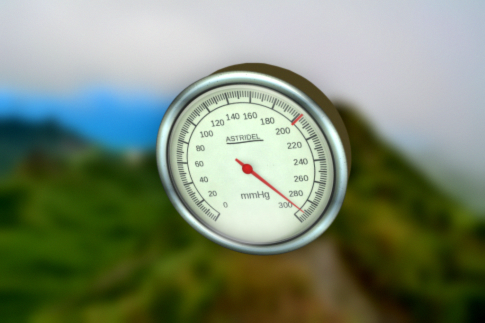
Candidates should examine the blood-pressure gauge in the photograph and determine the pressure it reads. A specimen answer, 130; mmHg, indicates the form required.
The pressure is 290; mmHg
